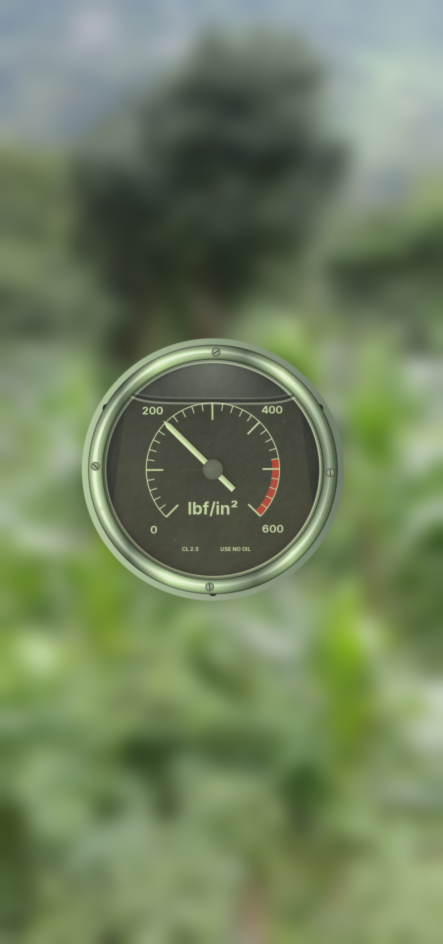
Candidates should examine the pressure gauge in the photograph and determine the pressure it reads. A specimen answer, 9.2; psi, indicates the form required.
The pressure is 200; psi
